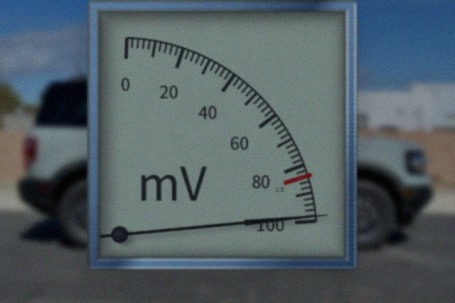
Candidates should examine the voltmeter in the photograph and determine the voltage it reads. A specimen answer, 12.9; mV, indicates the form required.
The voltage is 98; mV
